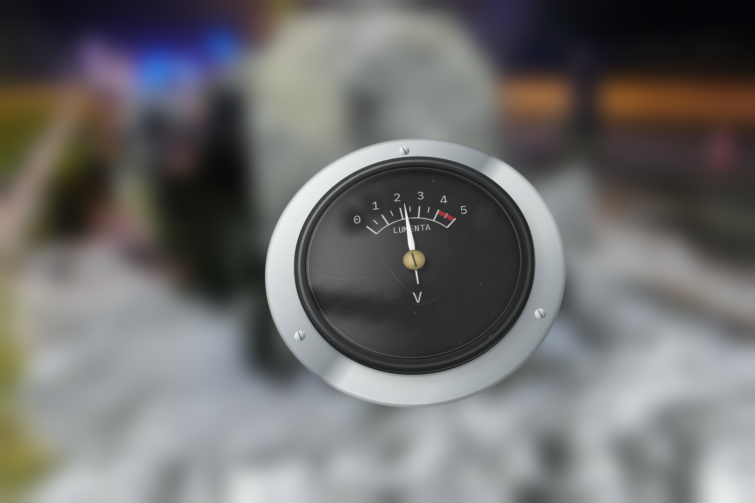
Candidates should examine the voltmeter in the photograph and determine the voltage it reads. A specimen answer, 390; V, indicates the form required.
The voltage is 2.25; V
